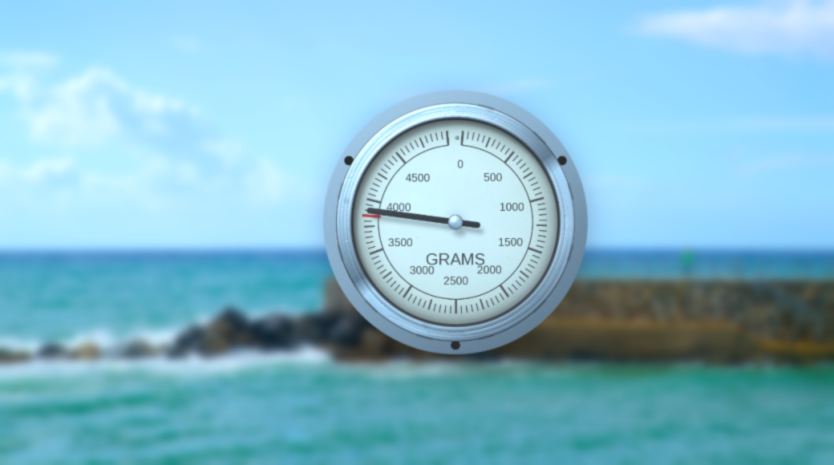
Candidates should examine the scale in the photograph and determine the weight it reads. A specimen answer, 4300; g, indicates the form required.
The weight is 3900; g
